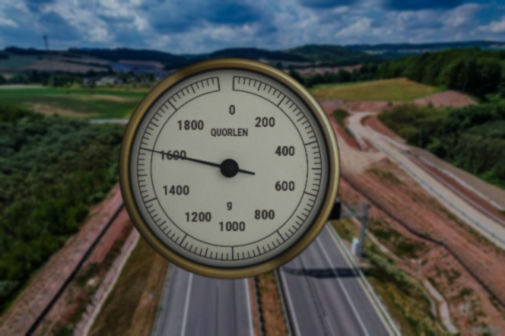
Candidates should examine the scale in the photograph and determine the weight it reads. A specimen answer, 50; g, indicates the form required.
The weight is 1600; g
